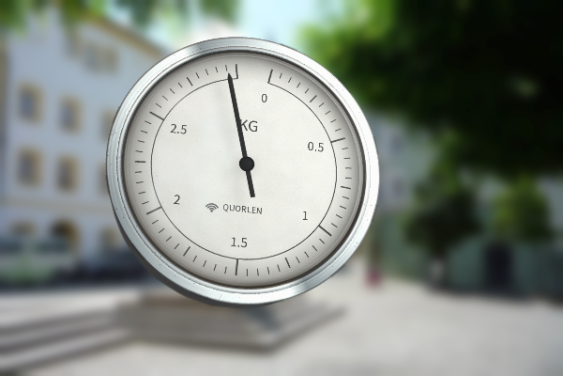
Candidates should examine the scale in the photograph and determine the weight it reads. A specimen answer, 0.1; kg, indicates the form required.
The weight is 2.95; kg
